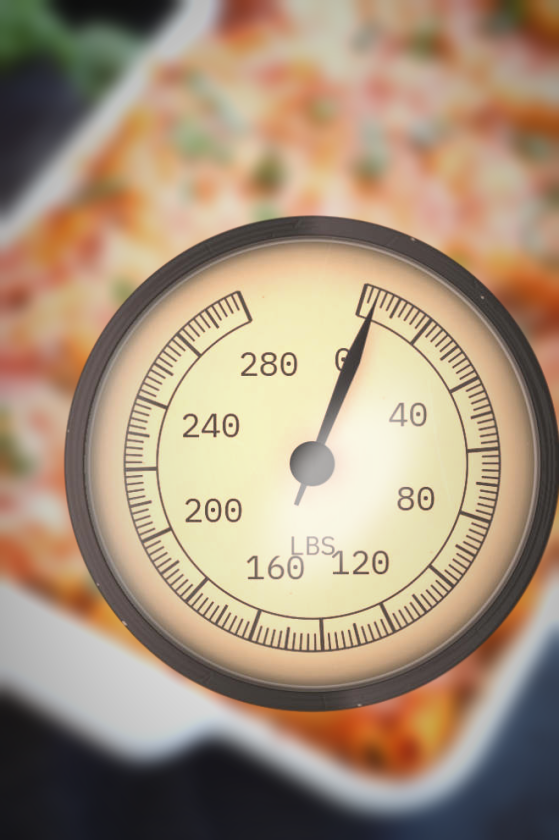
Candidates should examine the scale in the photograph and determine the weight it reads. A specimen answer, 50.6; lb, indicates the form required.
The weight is 4; lb
